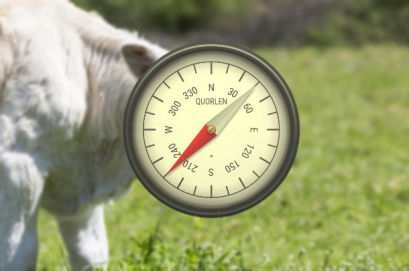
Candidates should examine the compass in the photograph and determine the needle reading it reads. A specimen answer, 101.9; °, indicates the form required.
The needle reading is 225; °
